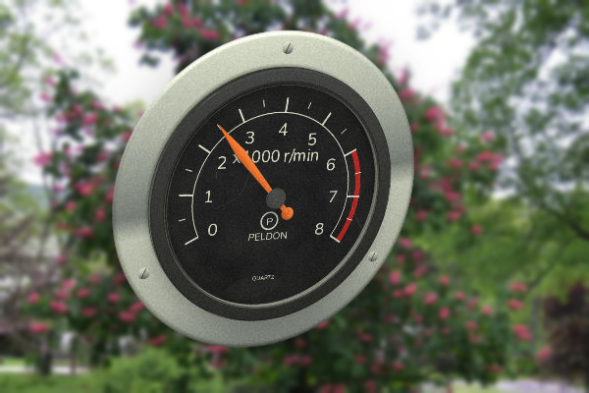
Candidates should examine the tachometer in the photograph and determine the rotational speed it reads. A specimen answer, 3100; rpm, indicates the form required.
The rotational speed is 2500; rpm
